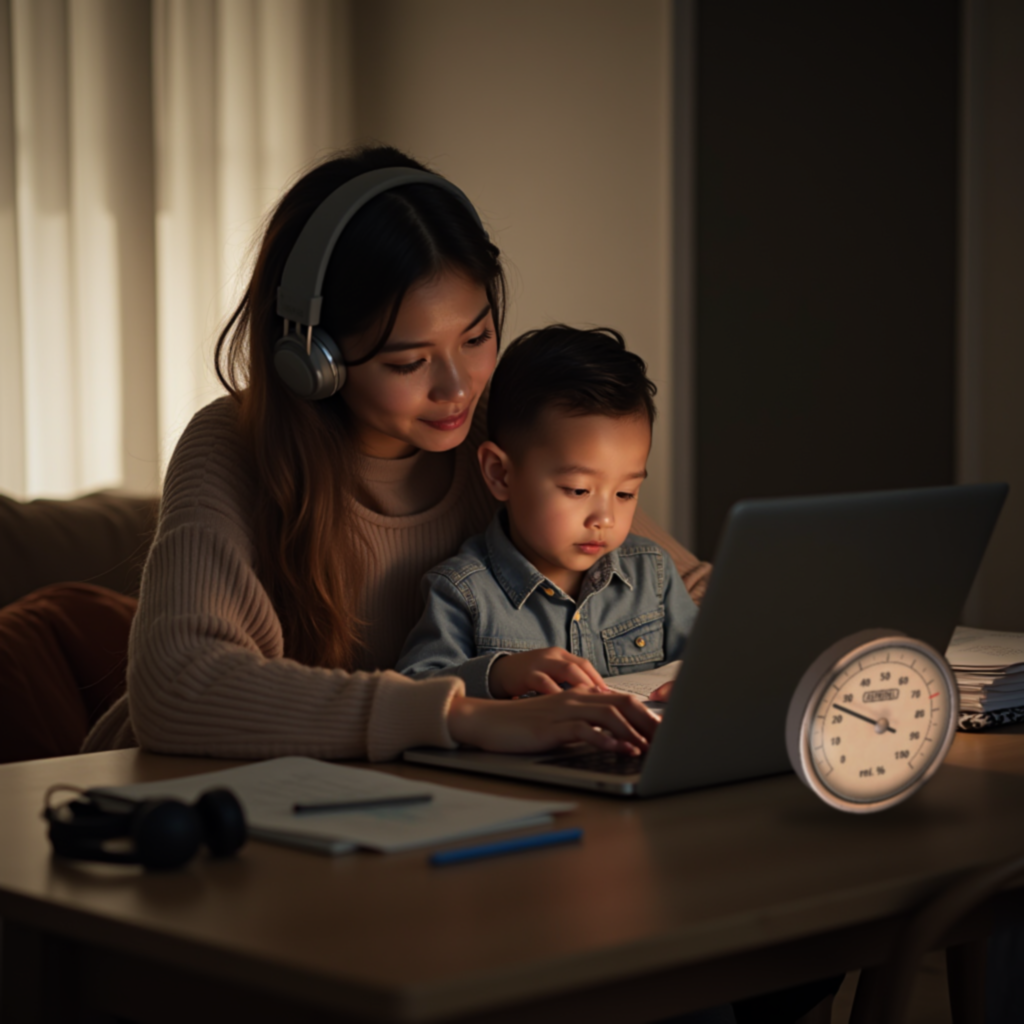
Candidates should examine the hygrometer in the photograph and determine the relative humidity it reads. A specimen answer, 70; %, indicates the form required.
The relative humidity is 25; %
